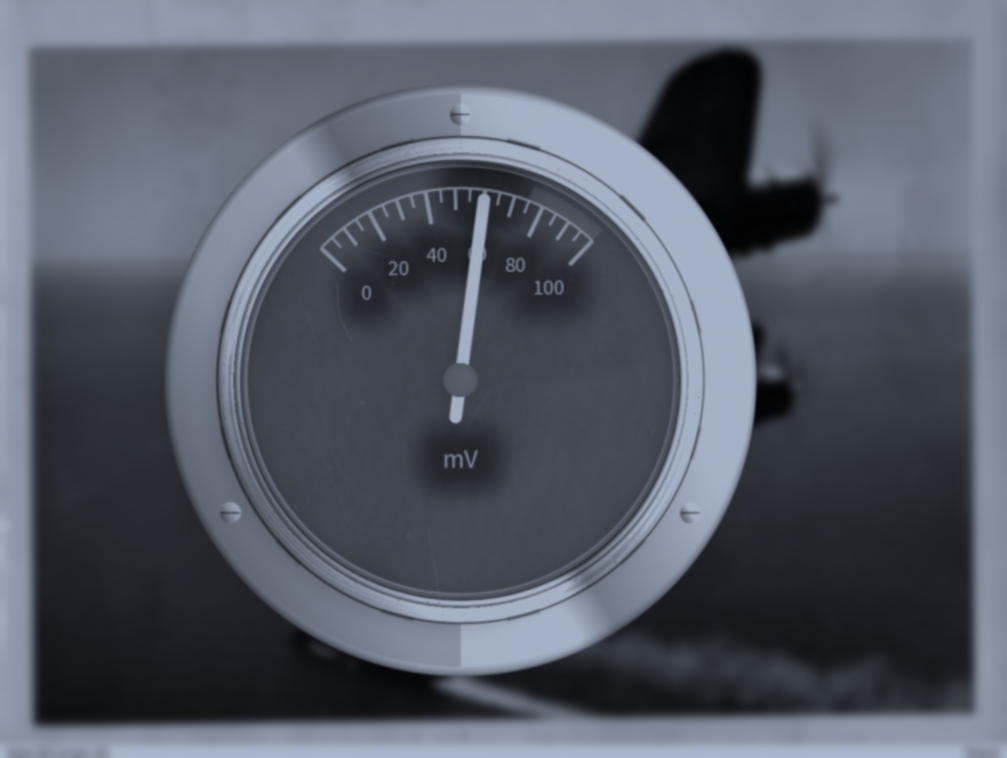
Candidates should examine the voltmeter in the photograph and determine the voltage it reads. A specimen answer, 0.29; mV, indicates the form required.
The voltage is 60; mV
